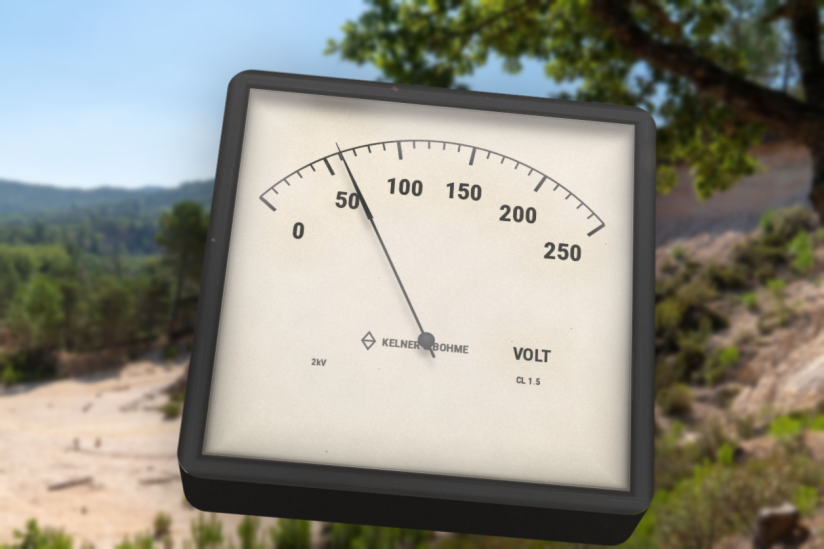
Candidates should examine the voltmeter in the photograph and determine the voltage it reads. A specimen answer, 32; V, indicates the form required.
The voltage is 60; V
